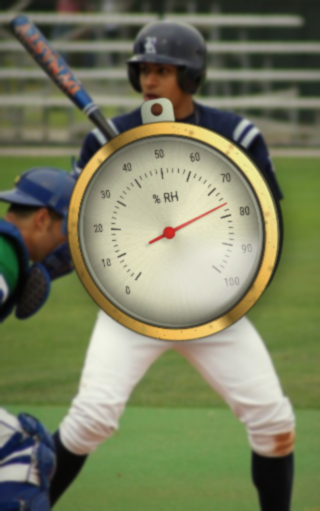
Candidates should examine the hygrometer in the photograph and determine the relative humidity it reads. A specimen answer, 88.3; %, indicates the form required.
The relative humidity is 76; %
